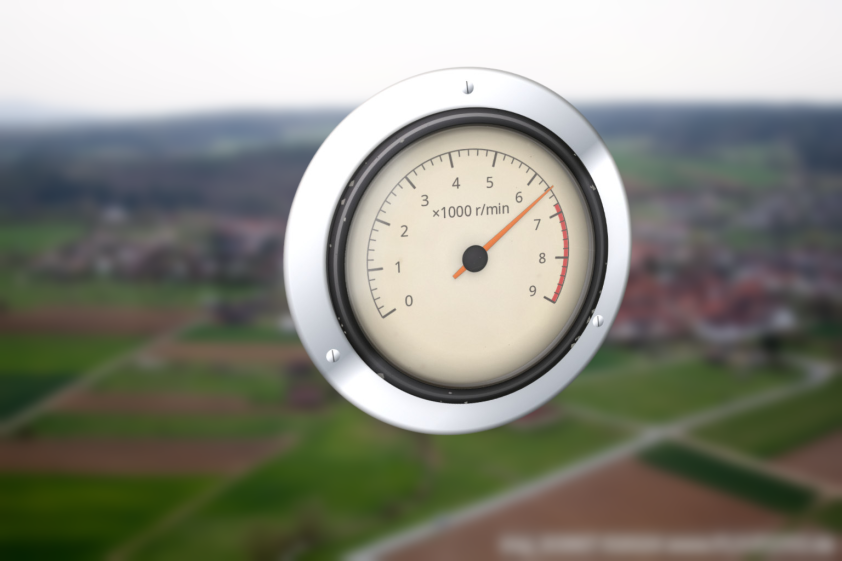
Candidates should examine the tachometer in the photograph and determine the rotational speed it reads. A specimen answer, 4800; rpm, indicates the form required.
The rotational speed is 6400; rpm
